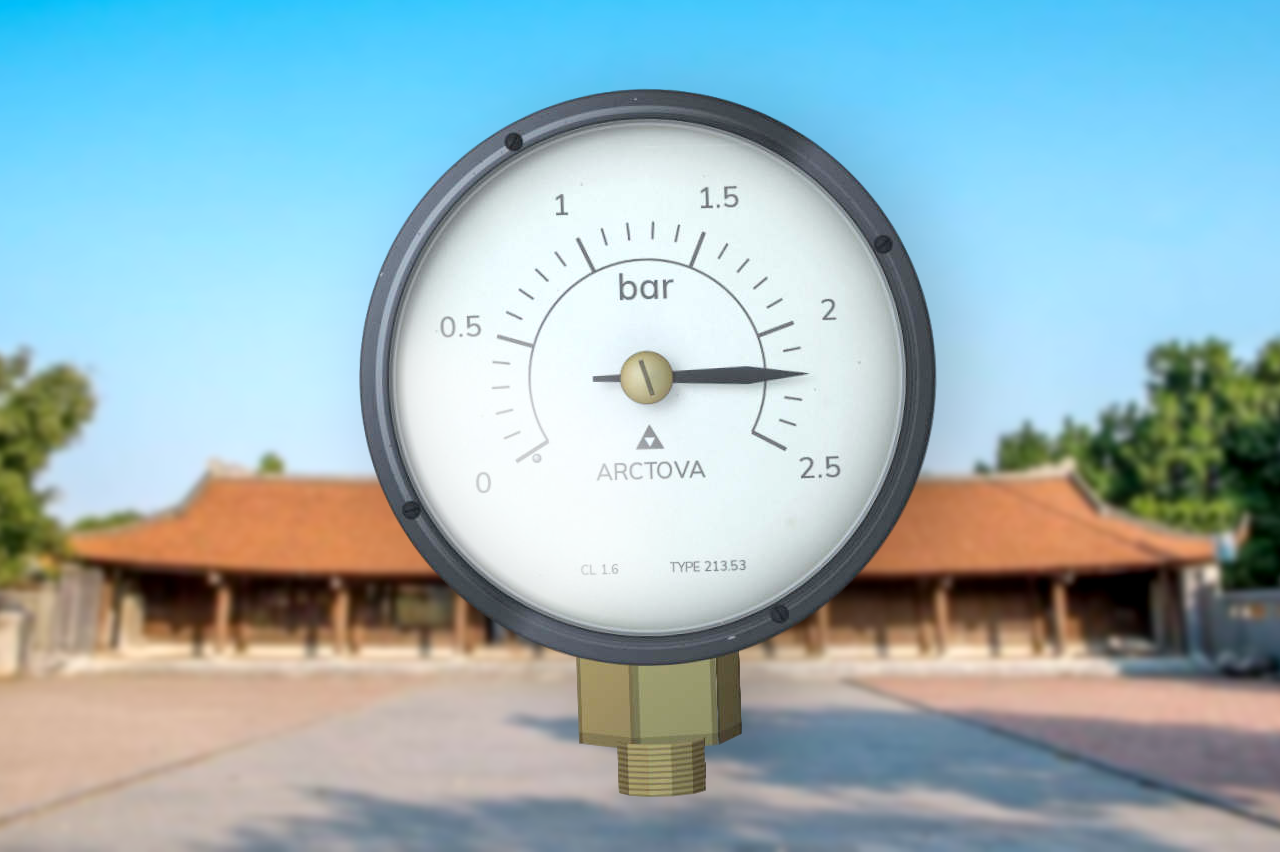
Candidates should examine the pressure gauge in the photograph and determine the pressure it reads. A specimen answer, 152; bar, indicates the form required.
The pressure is 2.2; bar
